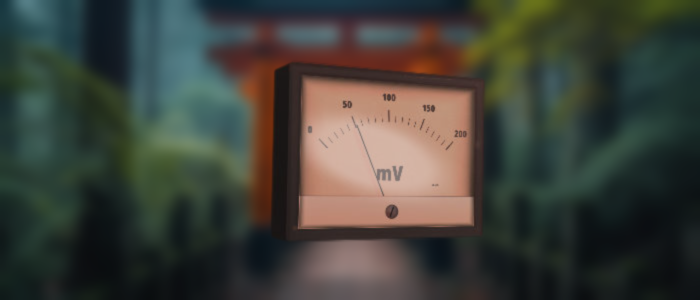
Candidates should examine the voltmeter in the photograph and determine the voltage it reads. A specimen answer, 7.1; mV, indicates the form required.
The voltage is 50; mV
